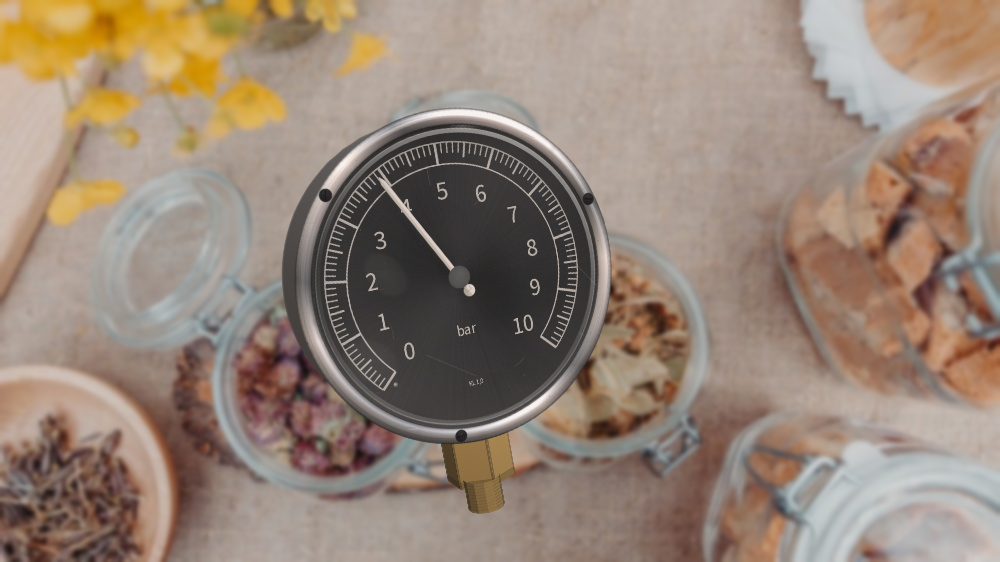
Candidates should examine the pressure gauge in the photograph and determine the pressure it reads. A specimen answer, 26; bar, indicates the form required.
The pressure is 3.9; bar
